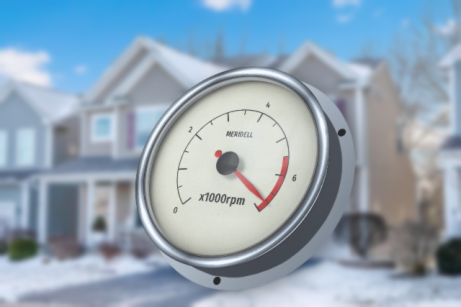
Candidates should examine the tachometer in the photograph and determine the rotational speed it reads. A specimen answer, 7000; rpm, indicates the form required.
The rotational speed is 6750; rpm
